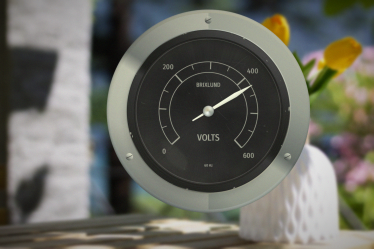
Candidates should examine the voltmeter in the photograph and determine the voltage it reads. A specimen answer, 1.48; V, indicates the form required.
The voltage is 425; V
